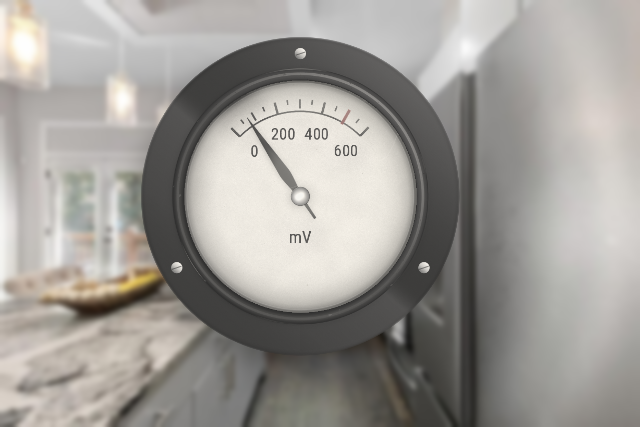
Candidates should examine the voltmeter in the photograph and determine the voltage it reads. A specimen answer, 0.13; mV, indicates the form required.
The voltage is 75; mV
